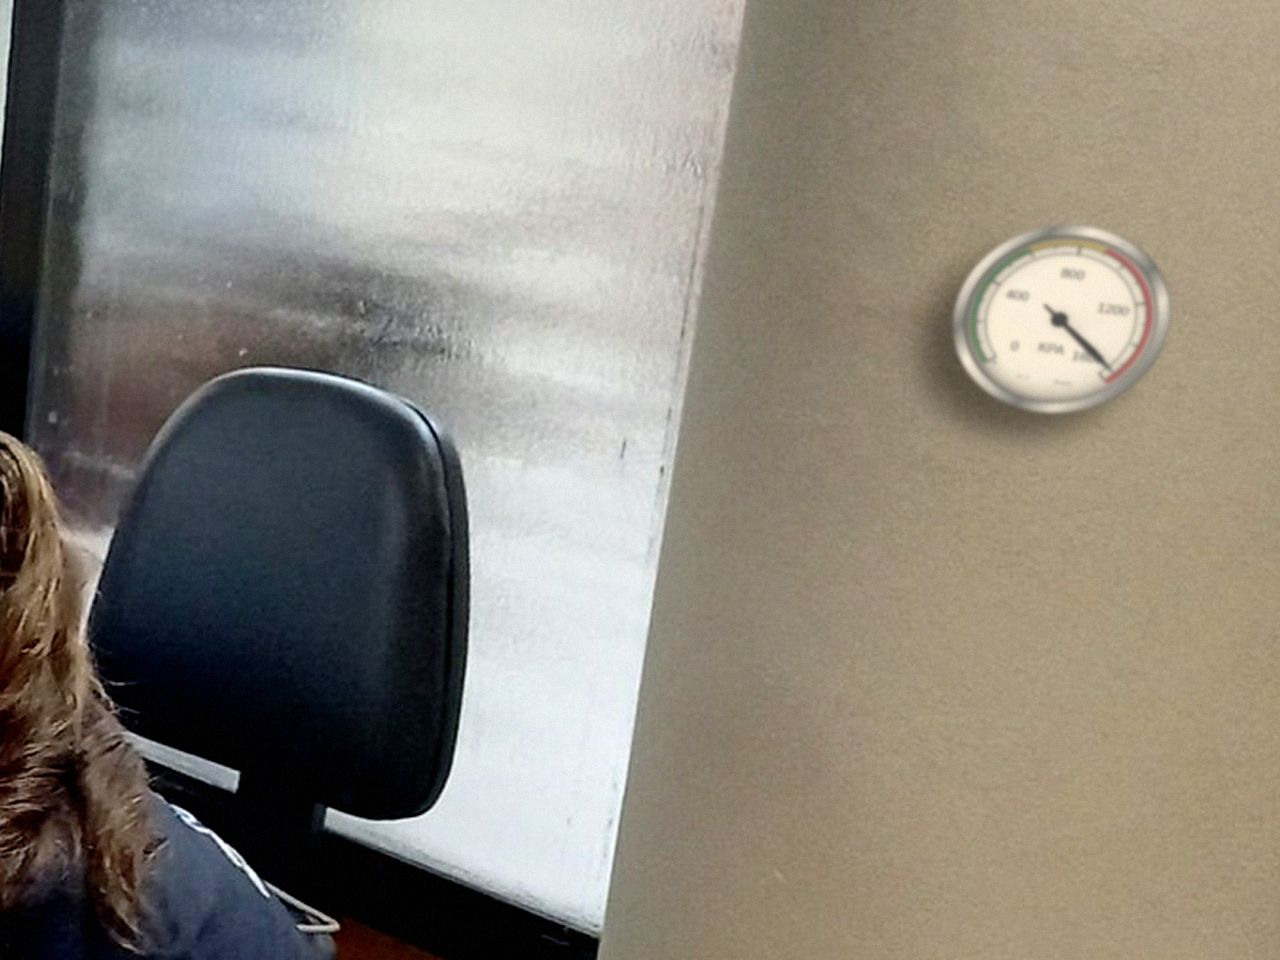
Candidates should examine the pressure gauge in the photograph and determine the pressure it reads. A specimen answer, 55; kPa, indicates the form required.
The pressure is 1550; kPa
